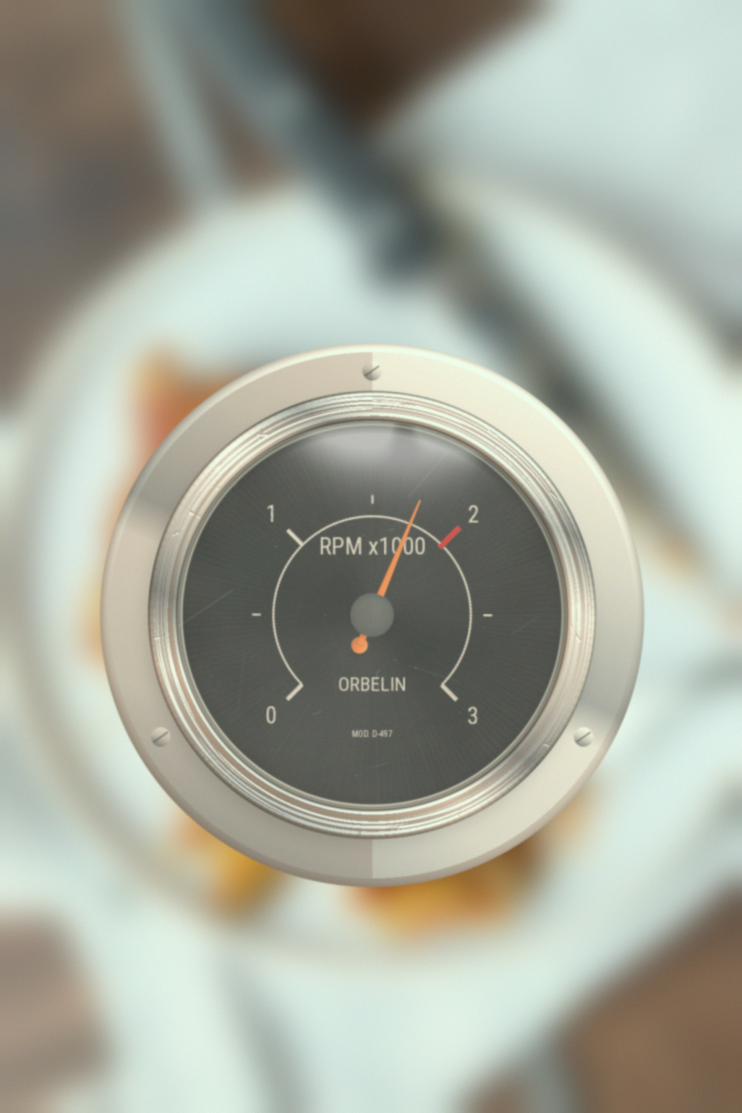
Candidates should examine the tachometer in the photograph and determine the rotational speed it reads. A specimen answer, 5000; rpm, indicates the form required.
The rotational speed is 1750; rpm
